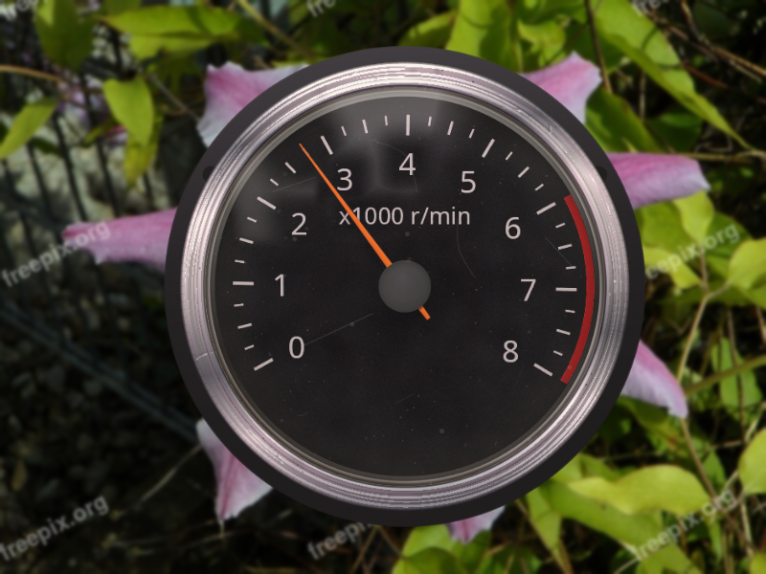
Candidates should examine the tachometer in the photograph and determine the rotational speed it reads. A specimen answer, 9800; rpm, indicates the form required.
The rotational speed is 2750; rpm
